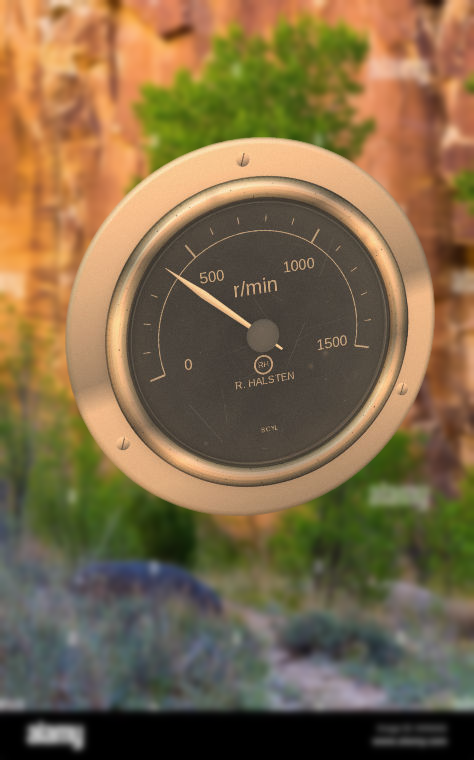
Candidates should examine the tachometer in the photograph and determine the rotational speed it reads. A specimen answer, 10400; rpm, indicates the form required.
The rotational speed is 400; rpm
